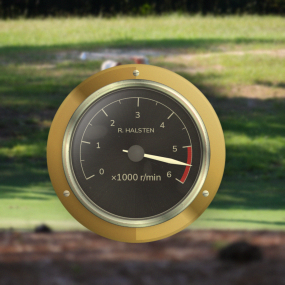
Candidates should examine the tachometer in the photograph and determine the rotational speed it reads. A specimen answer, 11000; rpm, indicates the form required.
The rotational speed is 5500; rpm
